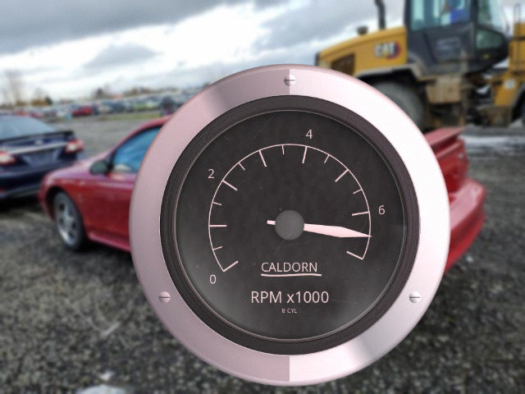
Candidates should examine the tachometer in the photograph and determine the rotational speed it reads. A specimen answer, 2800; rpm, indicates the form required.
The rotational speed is 6500; rpm
